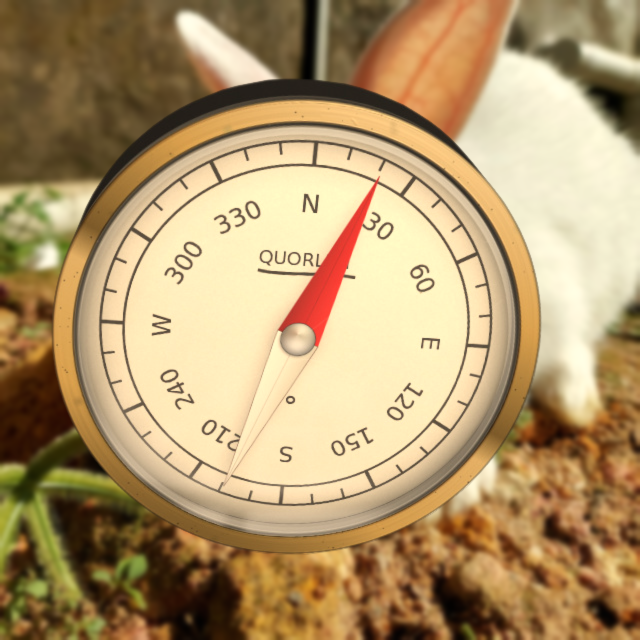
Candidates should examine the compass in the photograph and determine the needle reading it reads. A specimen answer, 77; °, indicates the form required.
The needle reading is 20; °
